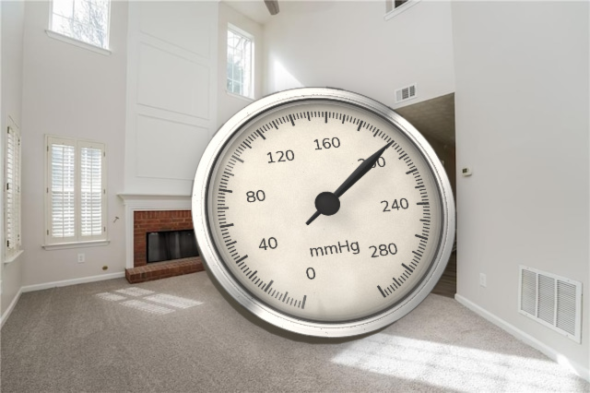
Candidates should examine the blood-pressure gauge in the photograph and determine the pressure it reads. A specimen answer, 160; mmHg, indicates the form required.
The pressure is 200; mmHg
